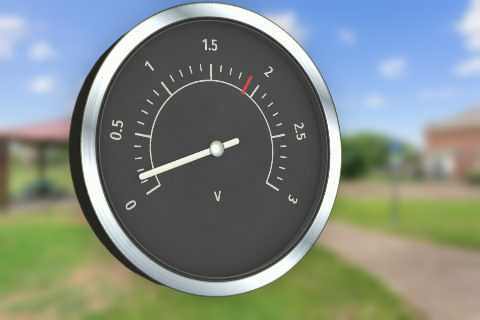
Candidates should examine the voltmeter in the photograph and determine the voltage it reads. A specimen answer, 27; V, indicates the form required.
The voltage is 0.15; V
